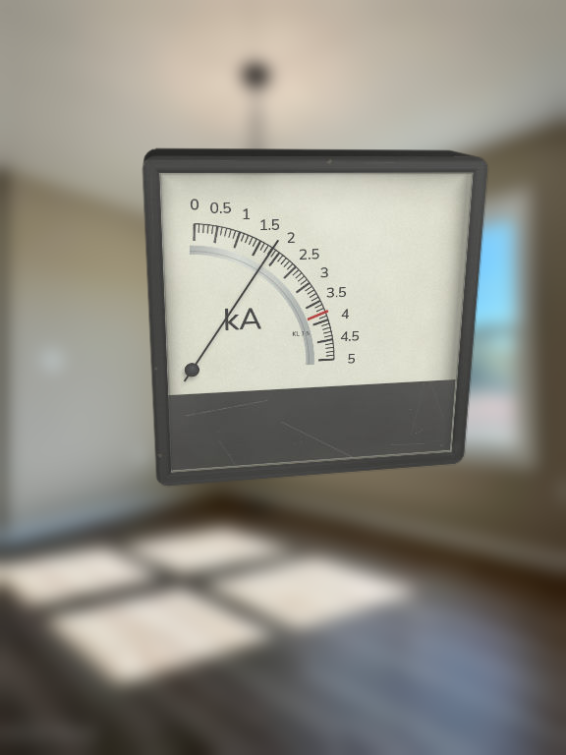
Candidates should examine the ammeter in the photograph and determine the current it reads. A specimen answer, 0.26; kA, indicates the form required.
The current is 1.8; kA
